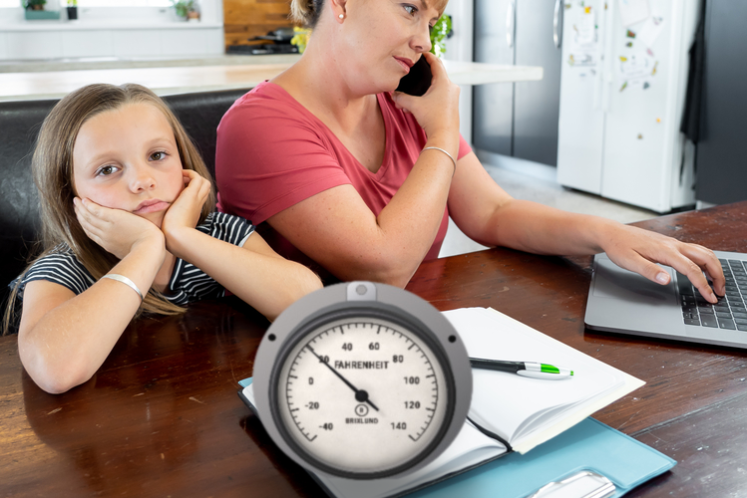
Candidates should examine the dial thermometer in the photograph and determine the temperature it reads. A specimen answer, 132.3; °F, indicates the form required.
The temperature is 20; °F
